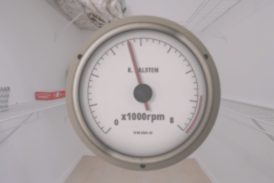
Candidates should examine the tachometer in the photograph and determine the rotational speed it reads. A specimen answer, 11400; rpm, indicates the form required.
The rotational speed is 3600; rpm
